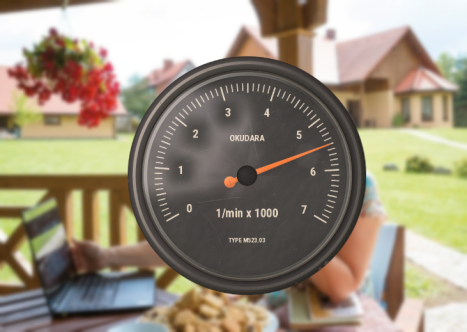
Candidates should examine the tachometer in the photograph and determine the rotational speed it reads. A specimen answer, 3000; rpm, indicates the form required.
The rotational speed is 5500; rpm
